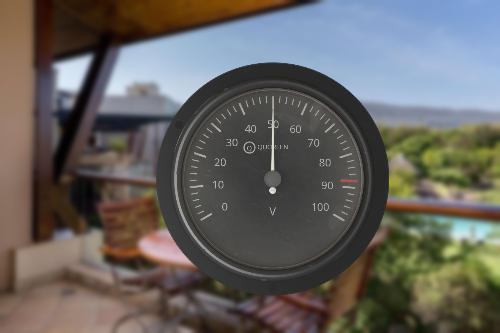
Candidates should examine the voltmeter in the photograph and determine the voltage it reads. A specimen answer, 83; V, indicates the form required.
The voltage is 50; V
